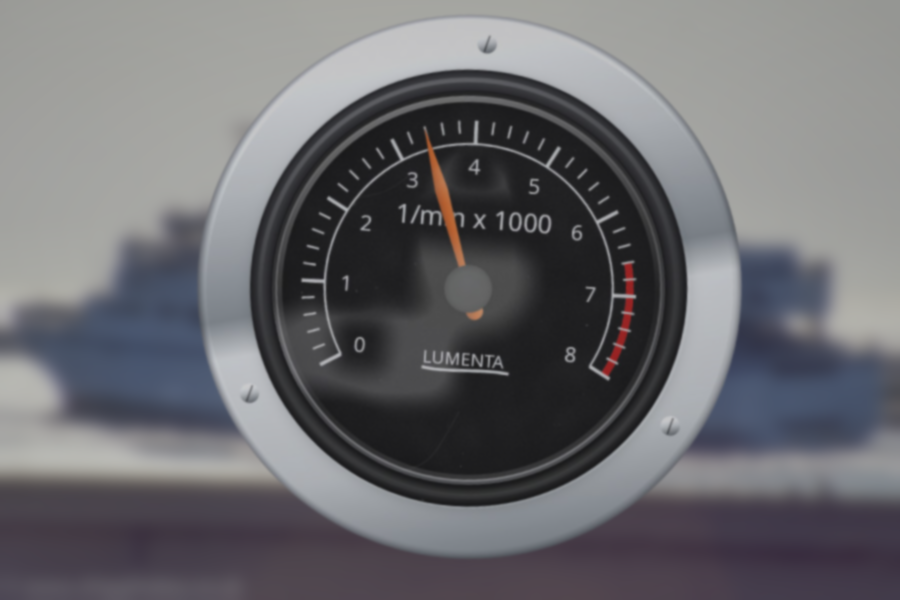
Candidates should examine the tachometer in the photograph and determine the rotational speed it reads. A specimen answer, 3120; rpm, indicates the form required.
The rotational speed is 3400; rpm
